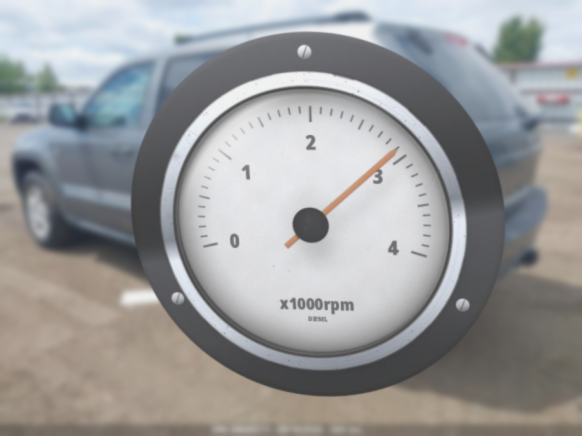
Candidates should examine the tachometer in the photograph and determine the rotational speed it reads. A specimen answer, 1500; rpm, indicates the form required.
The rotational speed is 2900; rpm
